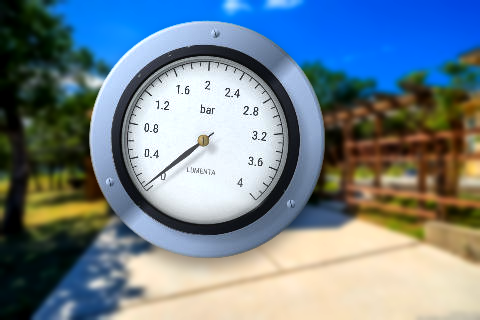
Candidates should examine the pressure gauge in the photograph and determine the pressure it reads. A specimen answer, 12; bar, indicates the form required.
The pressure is 0.05; bar
